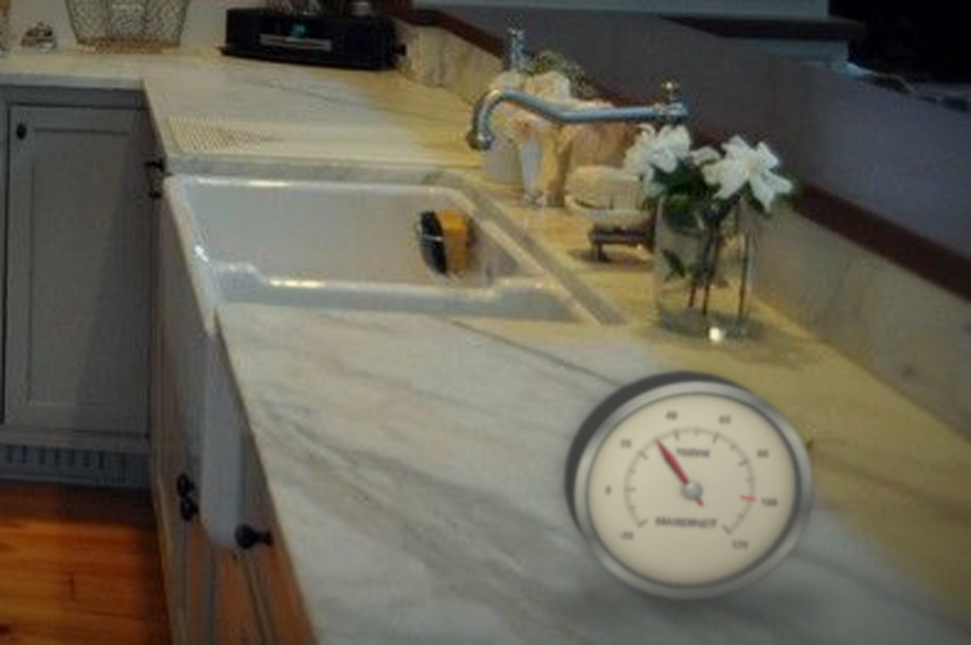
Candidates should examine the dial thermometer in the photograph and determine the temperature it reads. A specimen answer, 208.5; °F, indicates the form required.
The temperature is 30; °F
